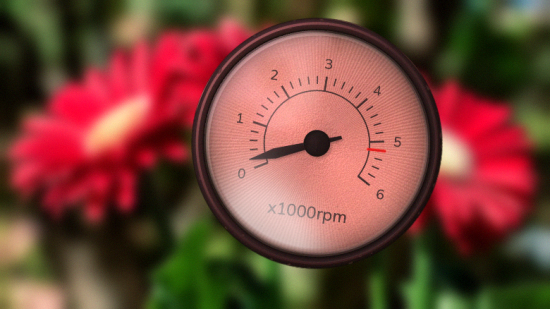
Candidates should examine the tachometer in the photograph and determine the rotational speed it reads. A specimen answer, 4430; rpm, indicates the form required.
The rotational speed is 200; rpm
